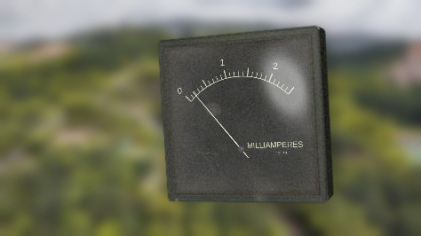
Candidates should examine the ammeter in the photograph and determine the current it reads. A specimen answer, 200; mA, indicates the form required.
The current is 0.2; mA
